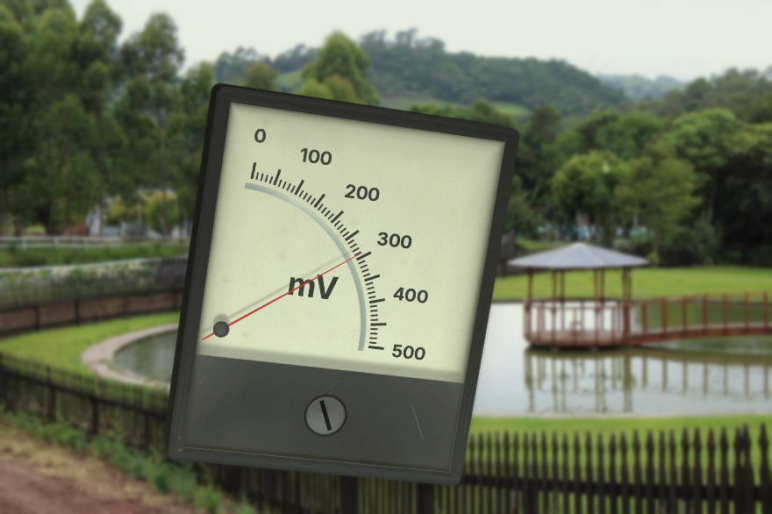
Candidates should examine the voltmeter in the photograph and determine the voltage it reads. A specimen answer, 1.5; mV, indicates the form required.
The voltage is 290; mV
